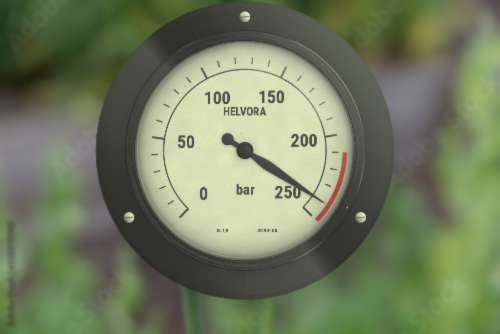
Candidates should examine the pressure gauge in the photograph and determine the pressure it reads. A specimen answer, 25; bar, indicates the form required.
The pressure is 240; bar
